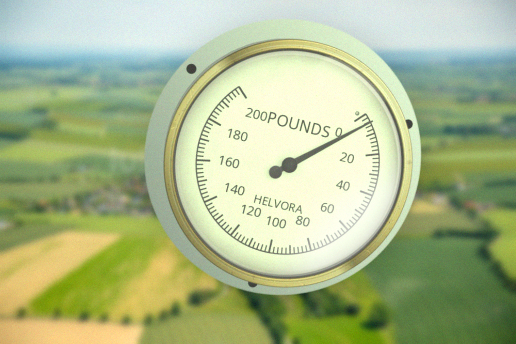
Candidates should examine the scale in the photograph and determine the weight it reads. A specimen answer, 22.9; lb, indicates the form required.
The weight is 4; lb
